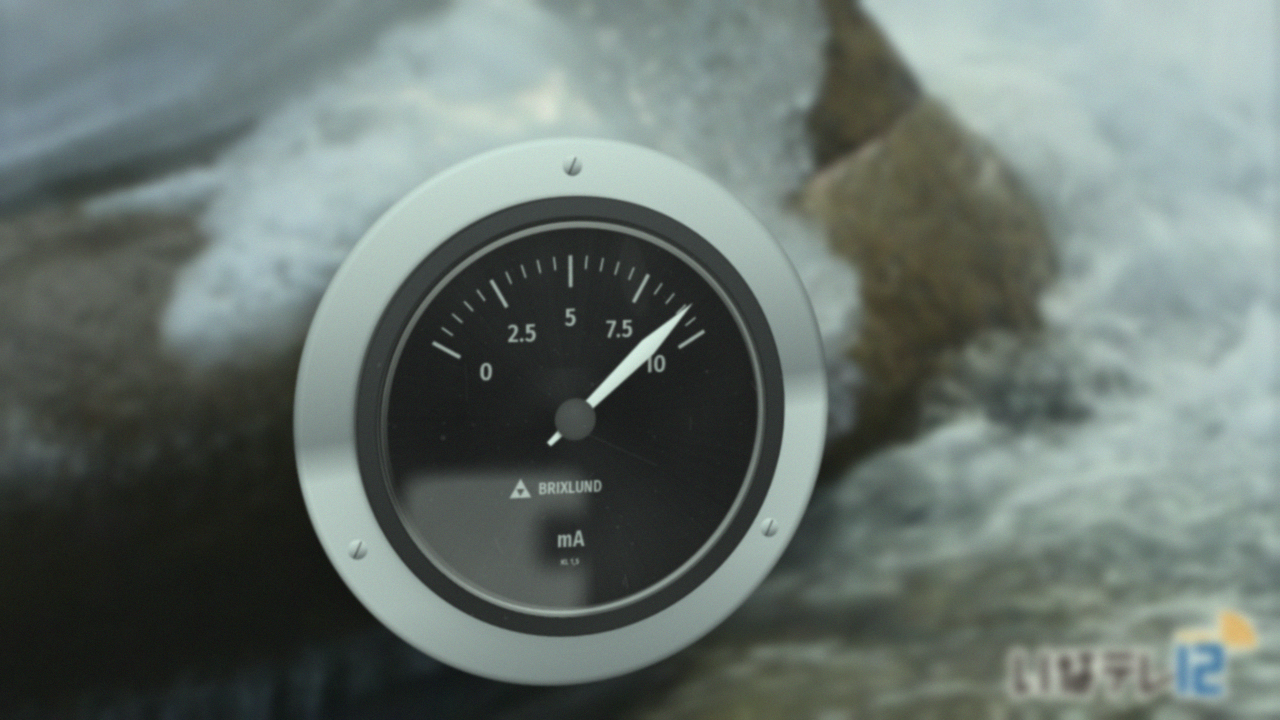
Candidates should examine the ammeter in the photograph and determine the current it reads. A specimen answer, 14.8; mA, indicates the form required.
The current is 9; mA
